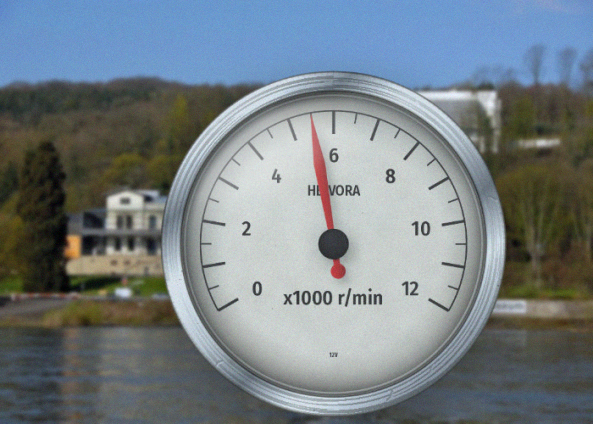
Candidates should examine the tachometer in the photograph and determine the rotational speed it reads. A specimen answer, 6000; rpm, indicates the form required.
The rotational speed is 5500; rpm
